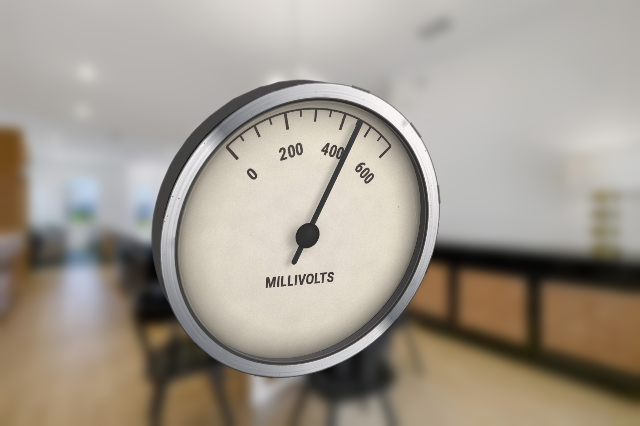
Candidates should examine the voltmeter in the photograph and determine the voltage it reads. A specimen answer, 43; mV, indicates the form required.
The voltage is 450; mV
